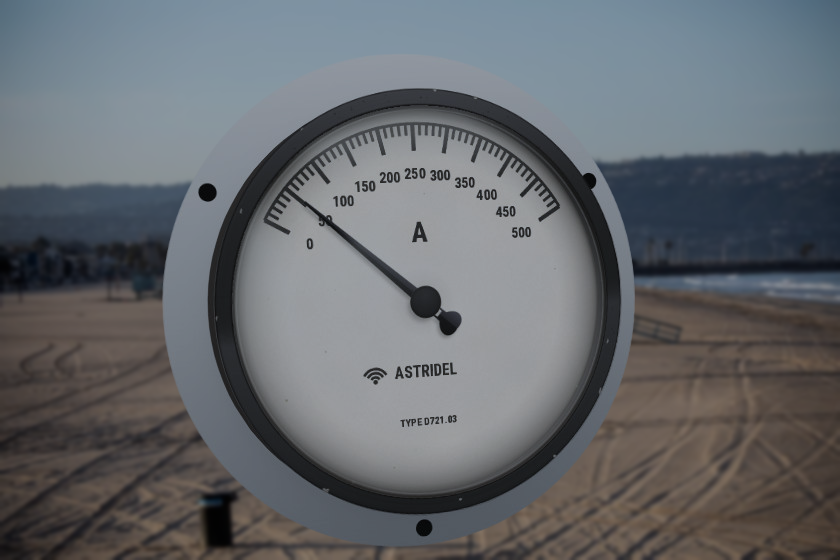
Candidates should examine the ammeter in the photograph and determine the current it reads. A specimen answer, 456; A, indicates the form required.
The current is 50; A
